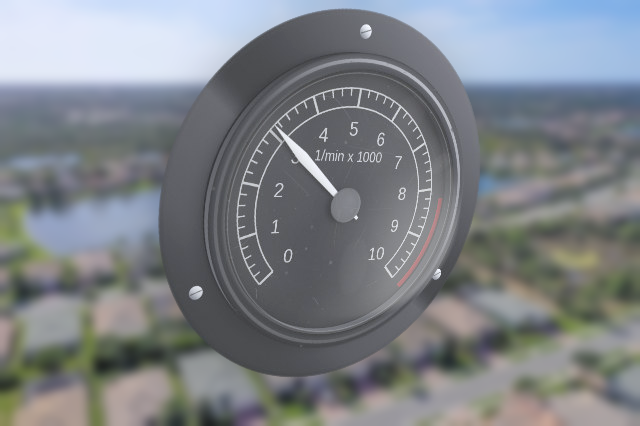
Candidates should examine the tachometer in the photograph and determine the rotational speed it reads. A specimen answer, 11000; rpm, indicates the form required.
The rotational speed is 3100; rpm
